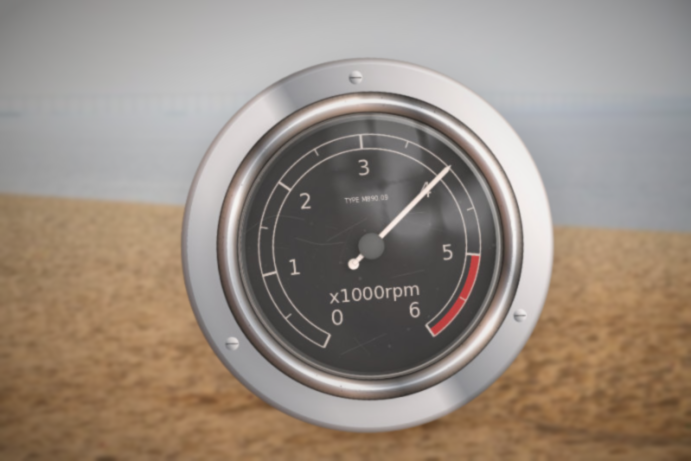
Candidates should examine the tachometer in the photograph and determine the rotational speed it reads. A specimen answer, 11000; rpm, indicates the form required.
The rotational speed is 4000; rpm
